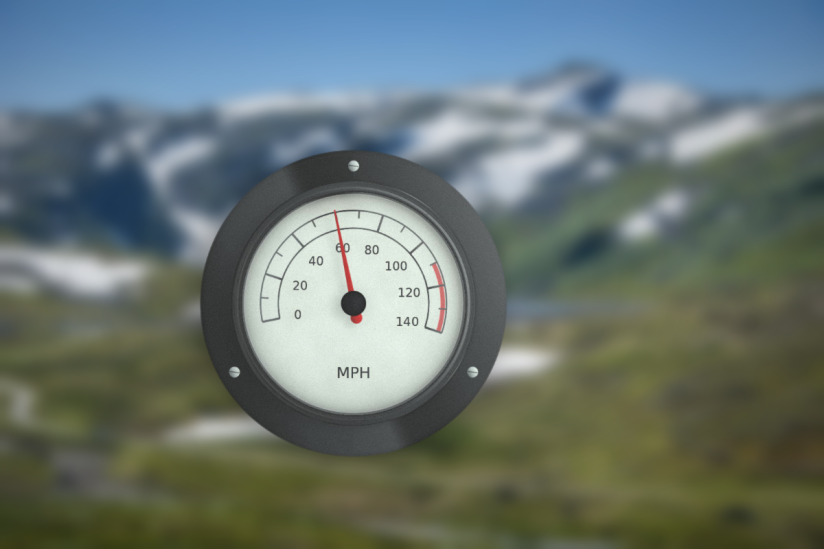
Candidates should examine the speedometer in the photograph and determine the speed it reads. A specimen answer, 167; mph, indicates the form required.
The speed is 60; mph
